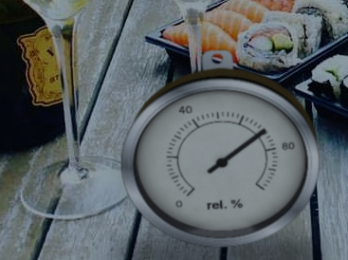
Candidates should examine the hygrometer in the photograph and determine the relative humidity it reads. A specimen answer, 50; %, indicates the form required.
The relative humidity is 70; %
